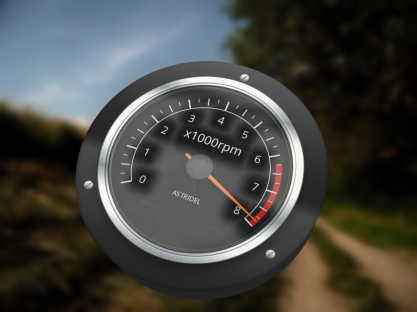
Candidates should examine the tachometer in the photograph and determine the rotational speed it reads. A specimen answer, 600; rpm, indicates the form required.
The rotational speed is 7875; rpm
